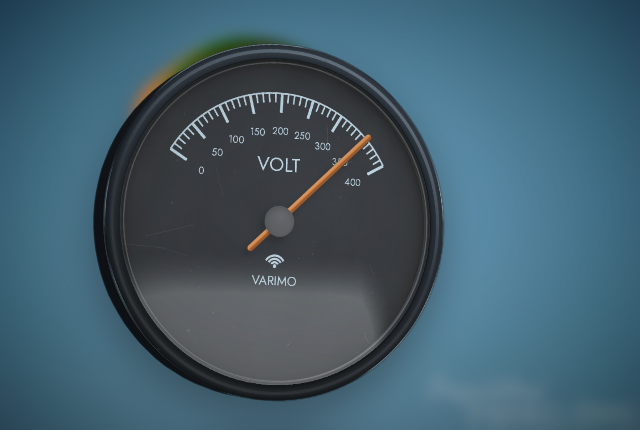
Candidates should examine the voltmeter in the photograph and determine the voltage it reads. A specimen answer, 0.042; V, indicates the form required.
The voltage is 350; V
